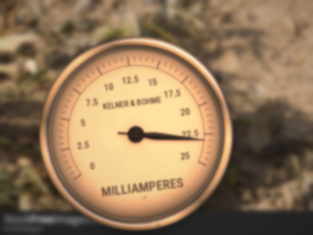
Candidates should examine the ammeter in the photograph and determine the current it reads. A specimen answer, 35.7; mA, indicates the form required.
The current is 23; mA
